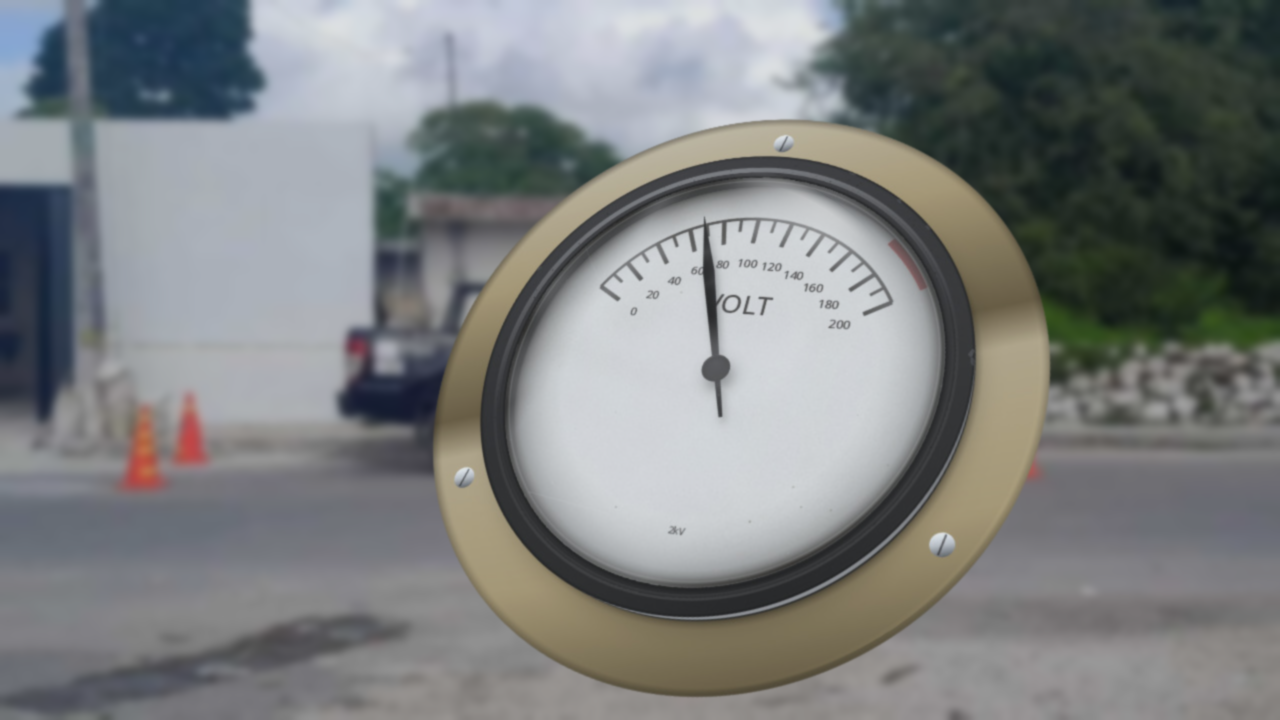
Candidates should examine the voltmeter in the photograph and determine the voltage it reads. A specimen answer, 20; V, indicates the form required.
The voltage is 70; V
